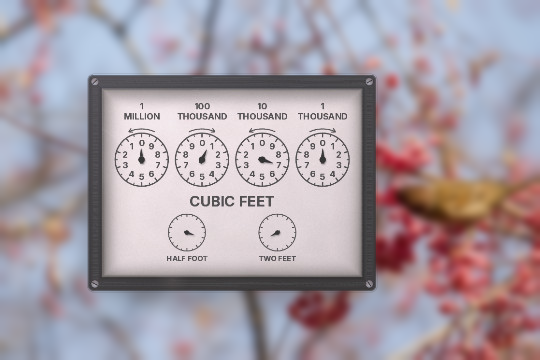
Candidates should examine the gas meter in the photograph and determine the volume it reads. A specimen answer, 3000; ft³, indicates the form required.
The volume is 7000; ft³
